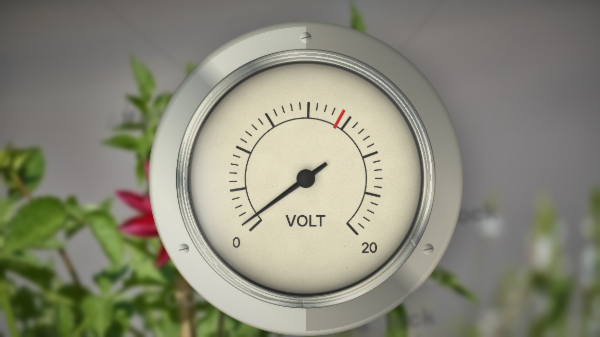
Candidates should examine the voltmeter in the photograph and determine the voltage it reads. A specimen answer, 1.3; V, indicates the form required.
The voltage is 0.5; V
